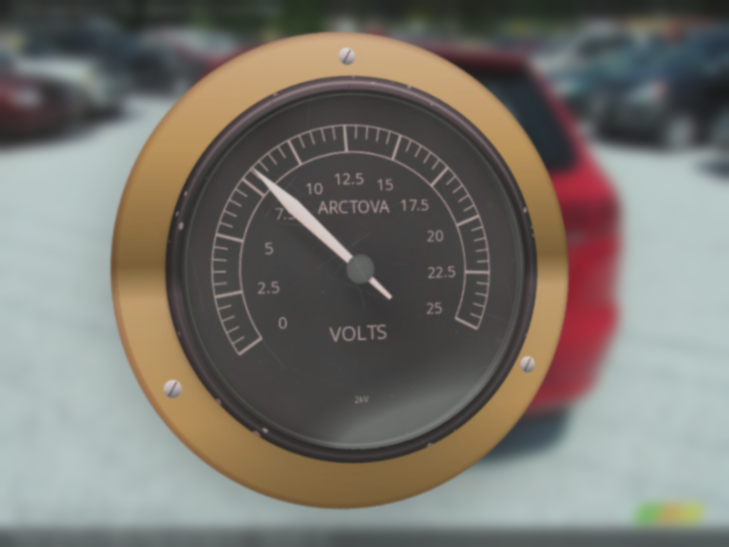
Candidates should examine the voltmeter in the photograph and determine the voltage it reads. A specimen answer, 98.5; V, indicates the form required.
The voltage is 8; V
